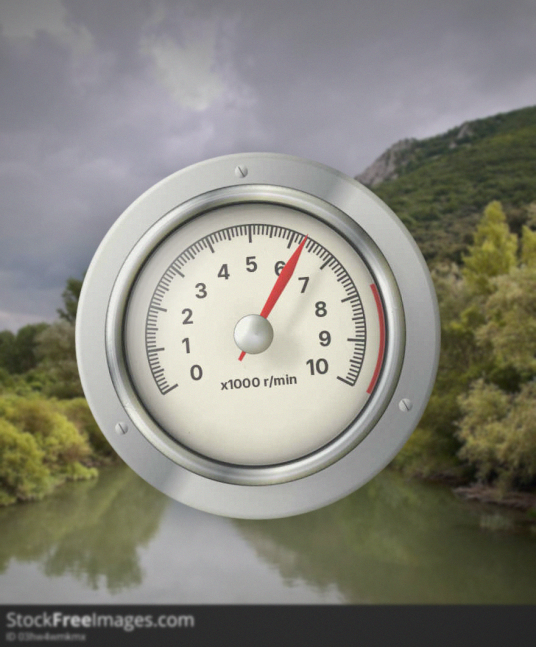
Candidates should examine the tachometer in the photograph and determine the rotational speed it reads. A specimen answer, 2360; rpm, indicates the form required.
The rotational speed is 6300; rpm
